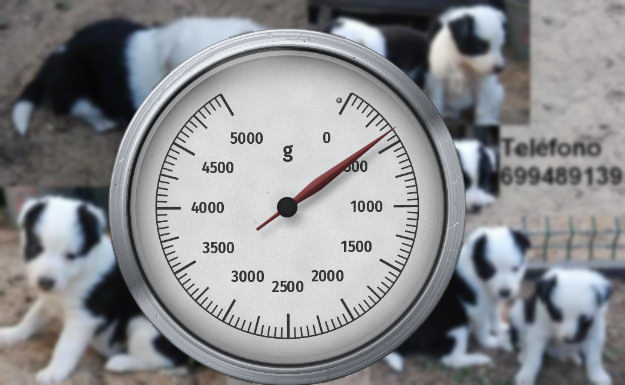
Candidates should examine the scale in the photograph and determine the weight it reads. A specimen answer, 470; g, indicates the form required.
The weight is 400; g
